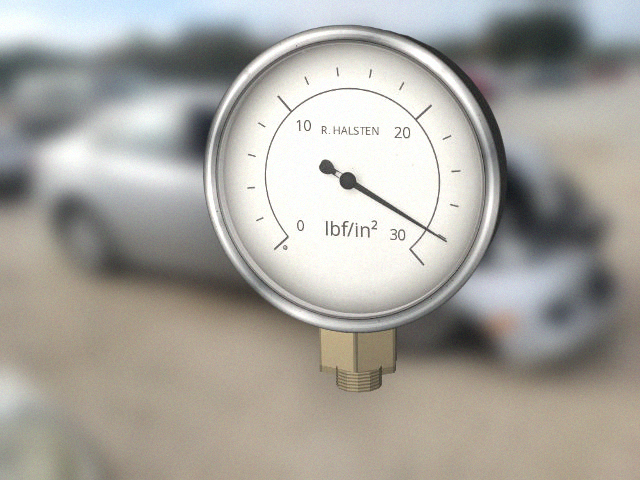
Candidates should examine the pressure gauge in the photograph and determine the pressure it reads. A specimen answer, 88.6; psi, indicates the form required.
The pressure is 28; psi
